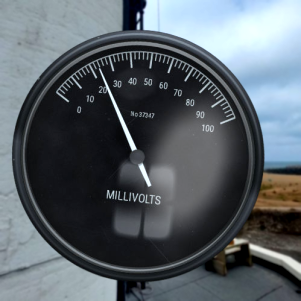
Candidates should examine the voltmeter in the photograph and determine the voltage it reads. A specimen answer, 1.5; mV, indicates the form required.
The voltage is 24; mV
